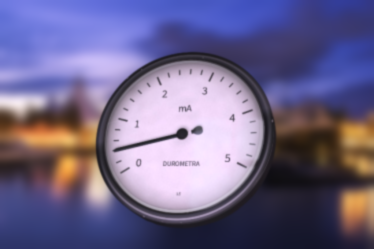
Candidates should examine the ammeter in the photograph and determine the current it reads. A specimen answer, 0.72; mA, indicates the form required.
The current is 0.4; mA
